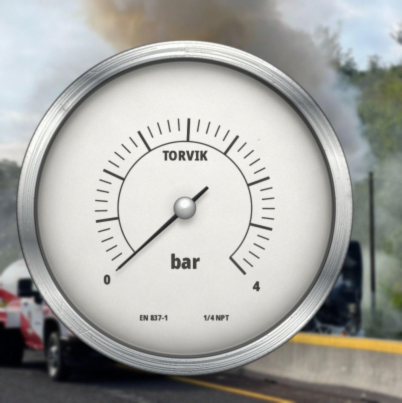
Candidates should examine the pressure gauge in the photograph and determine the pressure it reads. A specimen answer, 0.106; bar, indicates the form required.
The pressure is 0; bar
